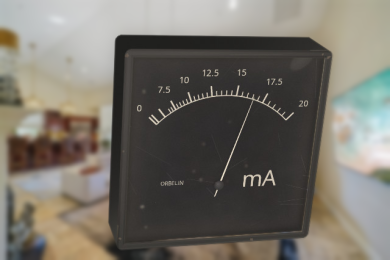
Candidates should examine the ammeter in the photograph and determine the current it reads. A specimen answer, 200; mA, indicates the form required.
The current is 16.5; mA
